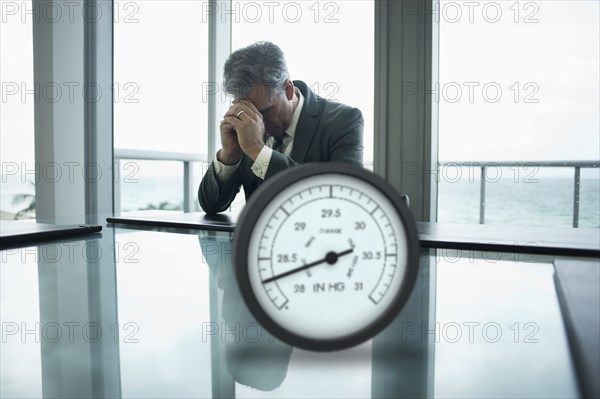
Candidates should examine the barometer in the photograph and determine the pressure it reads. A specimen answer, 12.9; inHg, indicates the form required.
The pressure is 28.3; inHg
